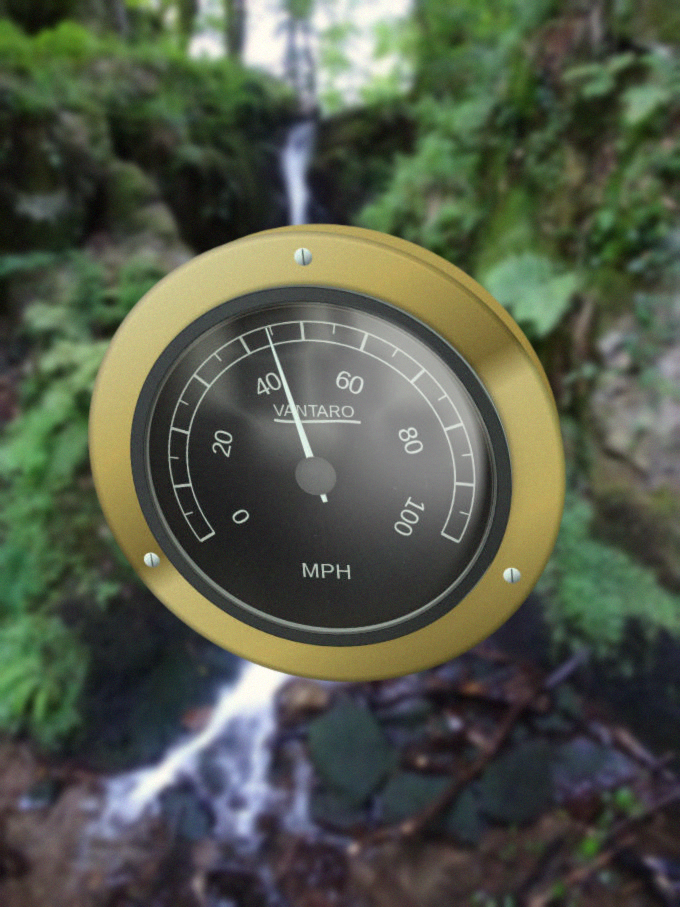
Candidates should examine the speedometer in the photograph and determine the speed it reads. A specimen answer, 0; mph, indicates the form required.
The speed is 45; mph
